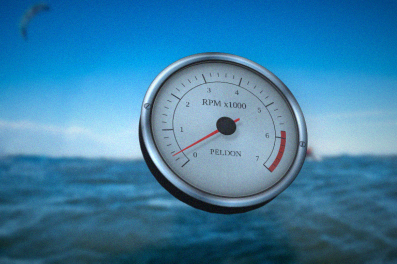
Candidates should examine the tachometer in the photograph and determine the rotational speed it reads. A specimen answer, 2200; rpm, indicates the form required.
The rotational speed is 300; rpm
